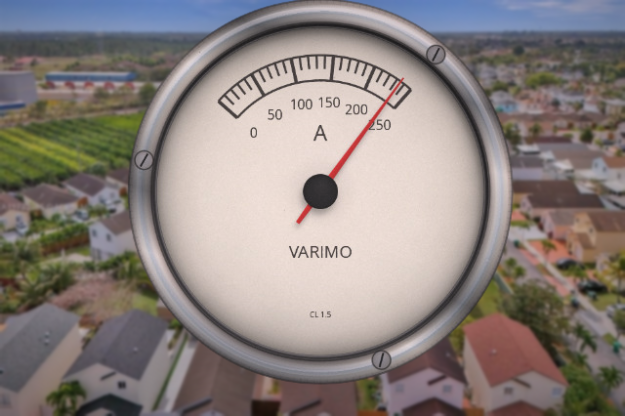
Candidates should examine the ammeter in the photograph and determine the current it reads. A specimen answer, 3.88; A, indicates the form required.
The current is 235; A
